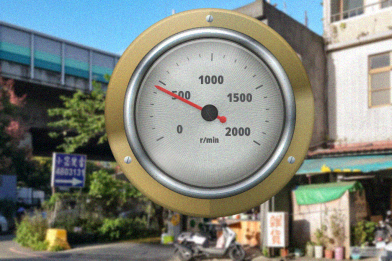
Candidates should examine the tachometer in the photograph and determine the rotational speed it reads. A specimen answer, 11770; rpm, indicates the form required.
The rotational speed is 450; rpm
